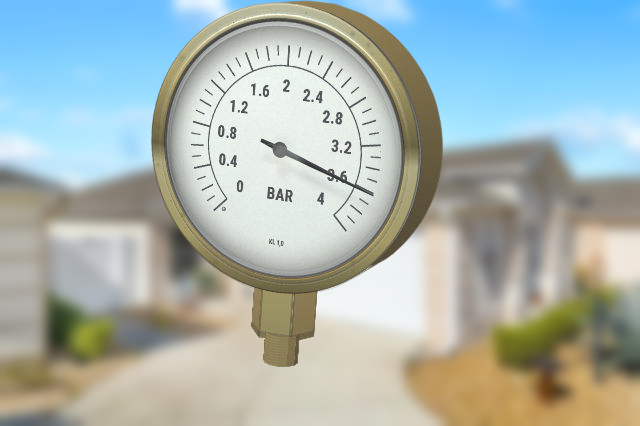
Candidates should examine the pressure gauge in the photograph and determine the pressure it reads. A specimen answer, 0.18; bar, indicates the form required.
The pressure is 3.6; bar
